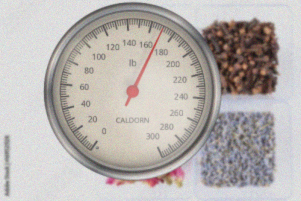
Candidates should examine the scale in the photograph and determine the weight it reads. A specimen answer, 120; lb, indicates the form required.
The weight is 170; lb
